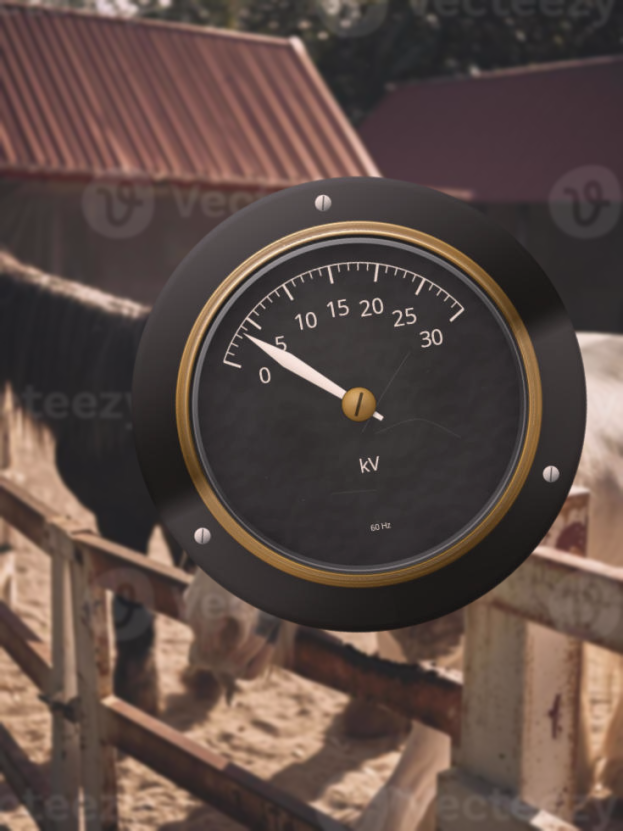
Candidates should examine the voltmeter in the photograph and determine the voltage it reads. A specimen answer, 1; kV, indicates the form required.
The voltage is 3.5; kV
